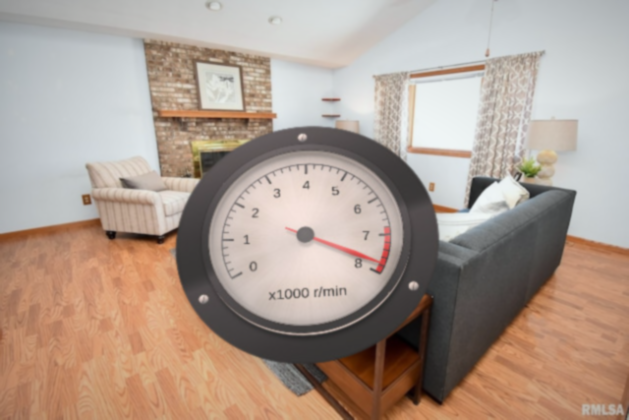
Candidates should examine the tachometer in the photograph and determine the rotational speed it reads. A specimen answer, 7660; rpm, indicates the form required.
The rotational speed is 7800; rpm
